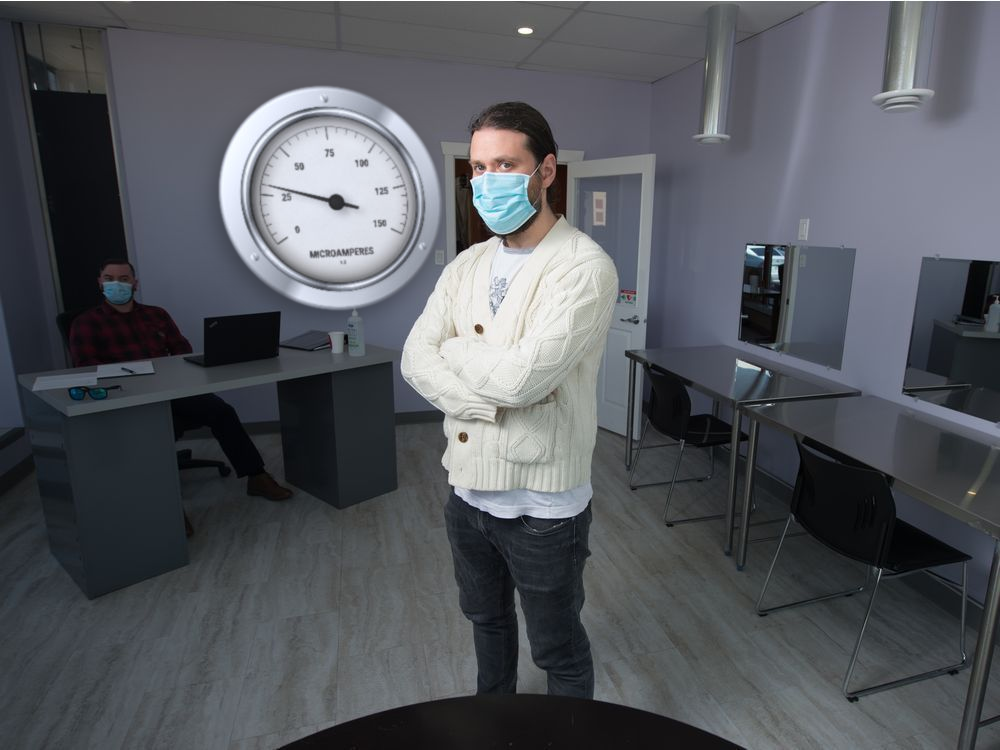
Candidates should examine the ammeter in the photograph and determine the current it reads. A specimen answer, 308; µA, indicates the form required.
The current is 30; µA
